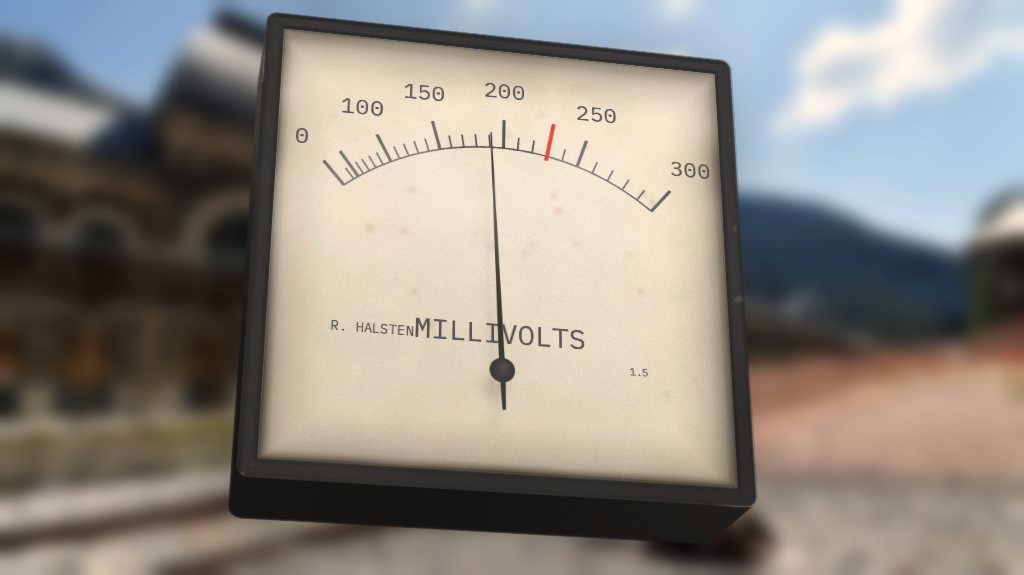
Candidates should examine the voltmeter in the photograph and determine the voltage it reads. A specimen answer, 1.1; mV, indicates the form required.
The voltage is 190; mV
